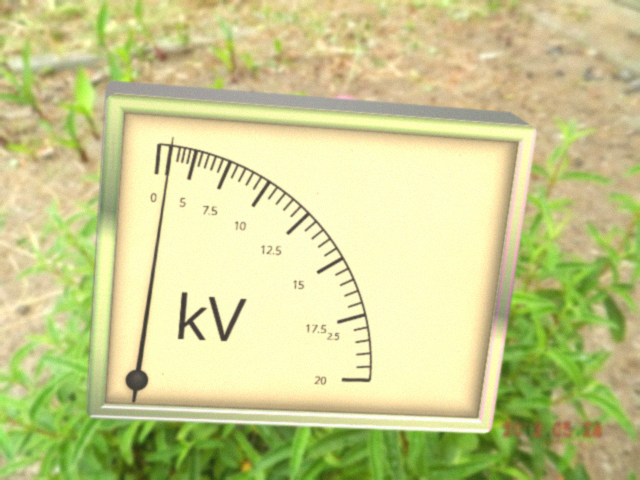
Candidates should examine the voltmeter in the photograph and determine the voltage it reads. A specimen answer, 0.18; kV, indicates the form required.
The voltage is 2.5; kV
